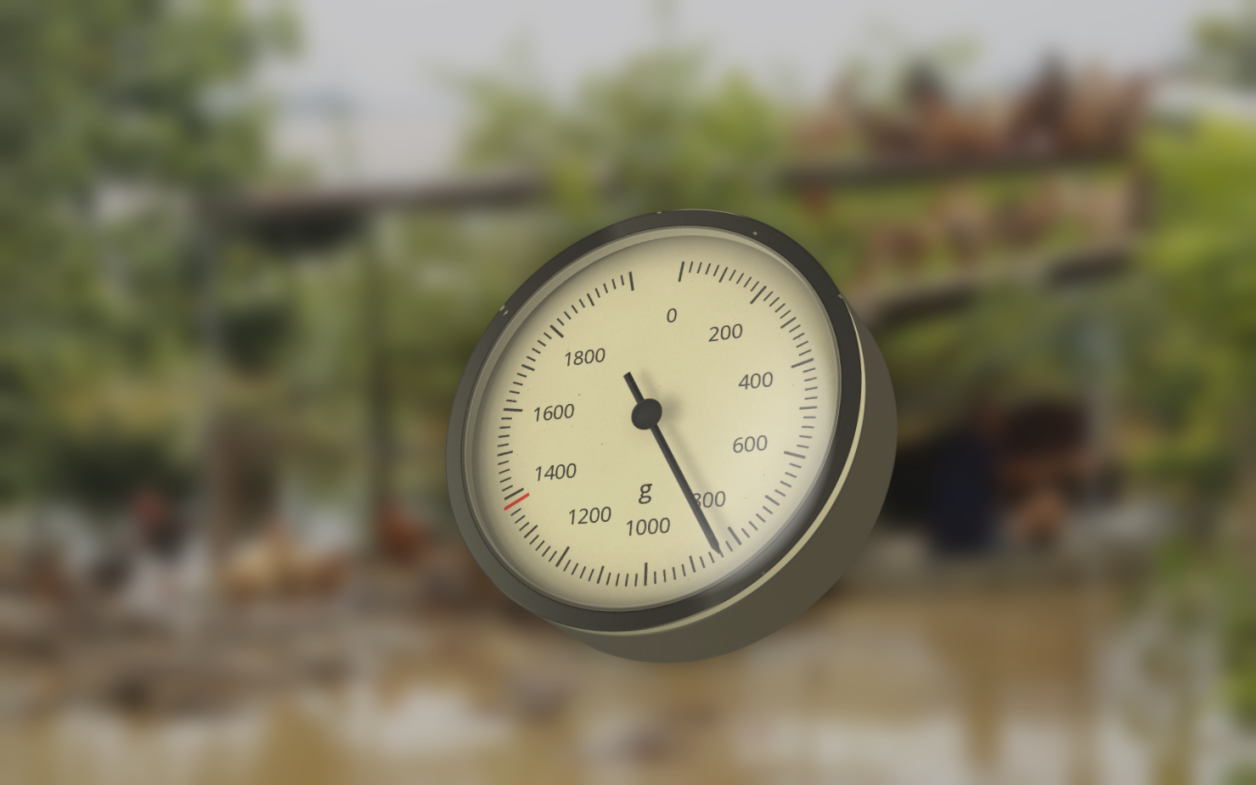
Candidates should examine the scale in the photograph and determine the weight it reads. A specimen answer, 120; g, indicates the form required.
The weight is 840; g
